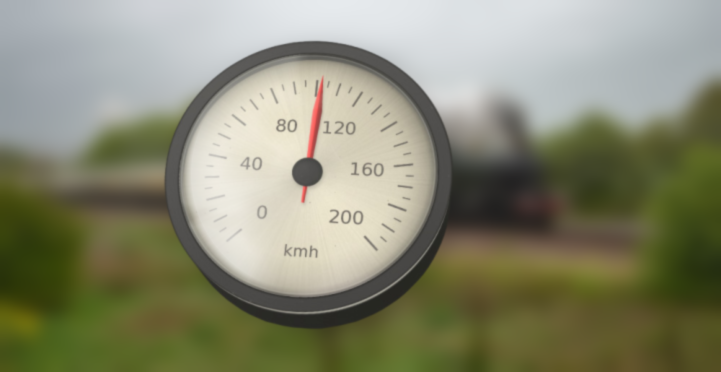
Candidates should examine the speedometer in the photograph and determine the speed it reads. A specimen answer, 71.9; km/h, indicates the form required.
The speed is 102.5; km/h
